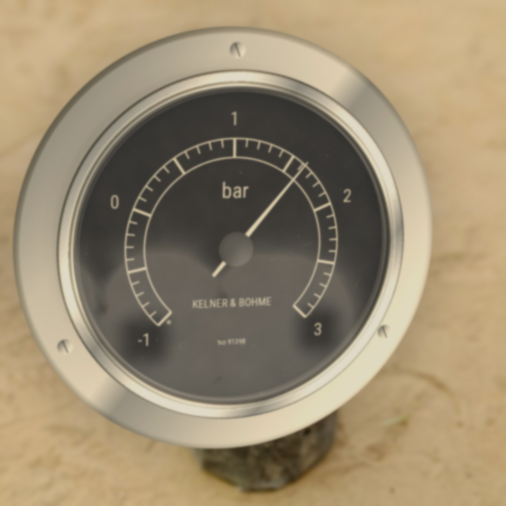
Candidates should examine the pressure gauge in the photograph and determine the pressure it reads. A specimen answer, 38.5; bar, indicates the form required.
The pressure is 1.6; bar
